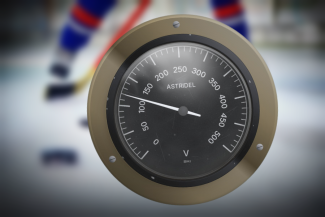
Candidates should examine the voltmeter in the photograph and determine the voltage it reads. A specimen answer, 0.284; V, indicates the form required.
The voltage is 120; V
